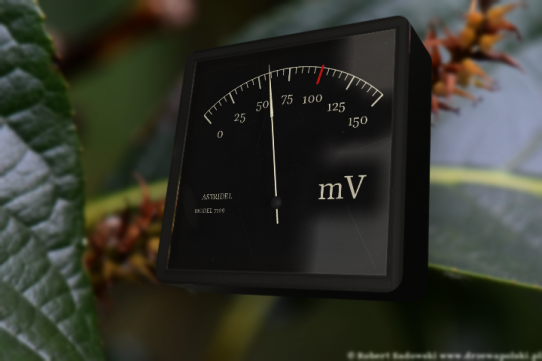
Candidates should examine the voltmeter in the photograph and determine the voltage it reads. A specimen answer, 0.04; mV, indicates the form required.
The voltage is 60; mV
